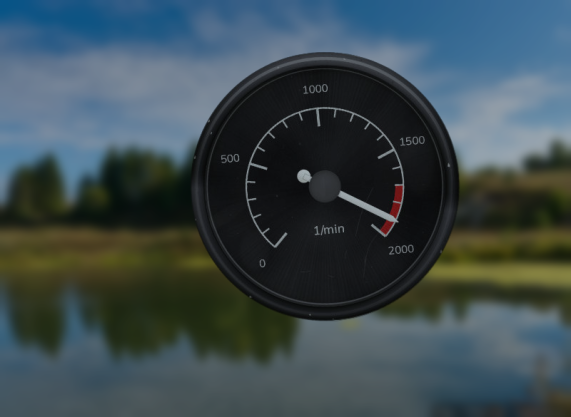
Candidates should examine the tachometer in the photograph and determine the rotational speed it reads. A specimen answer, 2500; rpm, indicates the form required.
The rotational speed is 1900; rpm
